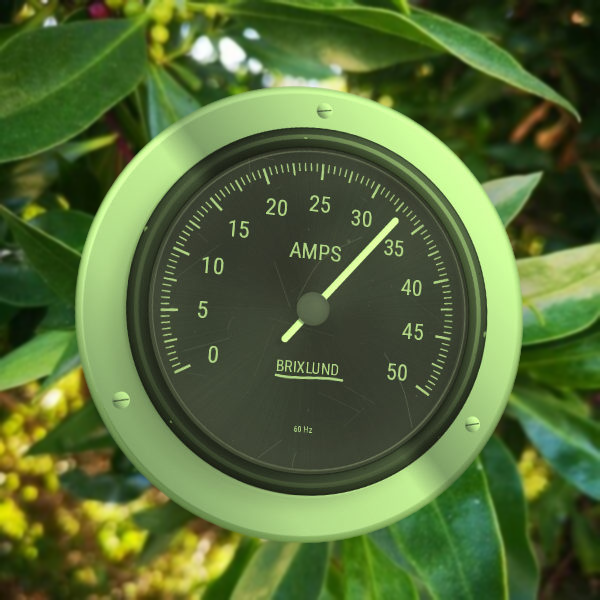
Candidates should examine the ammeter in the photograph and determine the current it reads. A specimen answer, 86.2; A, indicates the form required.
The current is 33; A
